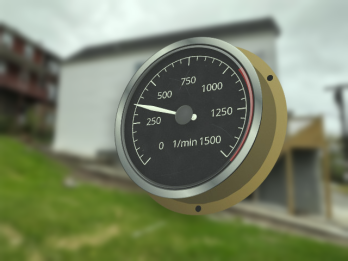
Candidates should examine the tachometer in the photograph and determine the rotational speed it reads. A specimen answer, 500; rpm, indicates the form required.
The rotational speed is 350; rpm
